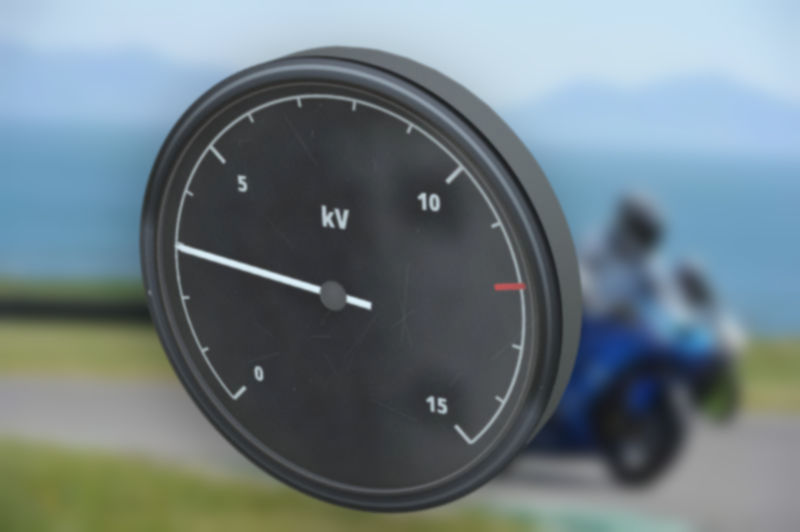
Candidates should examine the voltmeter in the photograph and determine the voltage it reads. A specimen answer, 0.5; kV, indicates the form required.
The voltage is 3; kV
